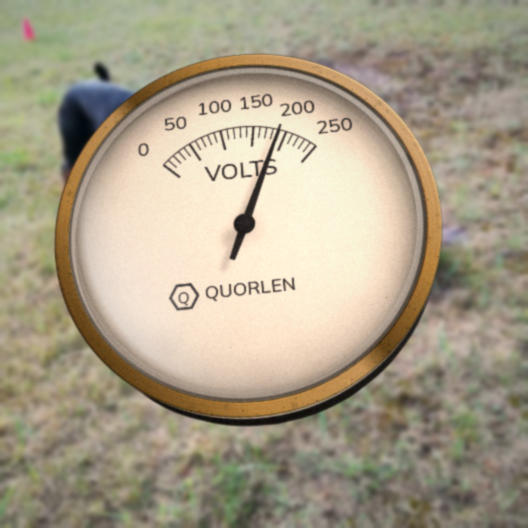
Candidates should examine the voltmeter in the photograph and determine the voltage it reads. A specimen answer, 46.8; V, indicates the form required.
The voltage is 190; V
